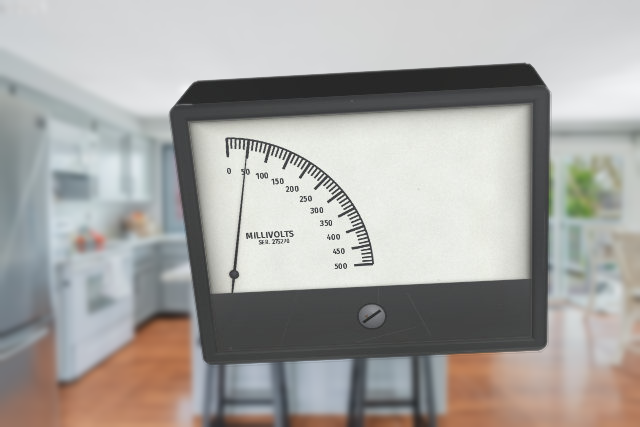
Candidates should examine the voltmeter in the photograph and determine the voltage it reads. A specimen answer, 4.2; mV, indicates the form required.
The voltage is 50; mV
